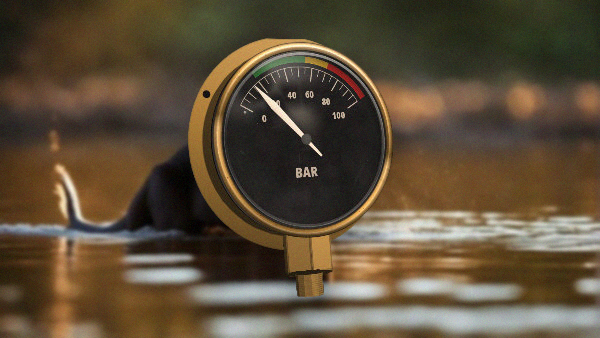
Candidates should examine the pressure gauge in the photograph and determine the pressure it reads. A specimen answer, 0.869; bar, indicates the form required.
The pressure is 15; bar
